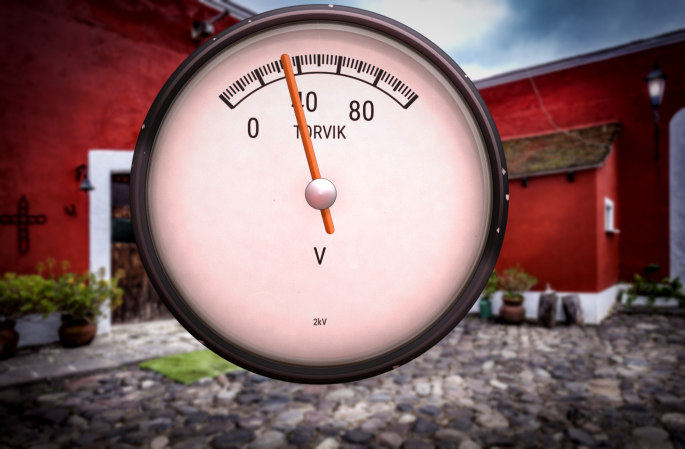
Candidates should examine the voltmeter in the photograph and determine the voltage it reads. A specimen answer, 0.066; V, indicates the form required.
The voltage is 34; V
